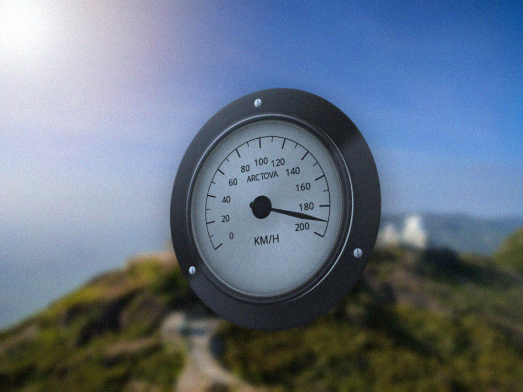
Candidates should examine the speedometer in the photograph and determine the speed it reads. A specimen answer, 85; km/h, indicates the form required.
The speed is 190; km/h
